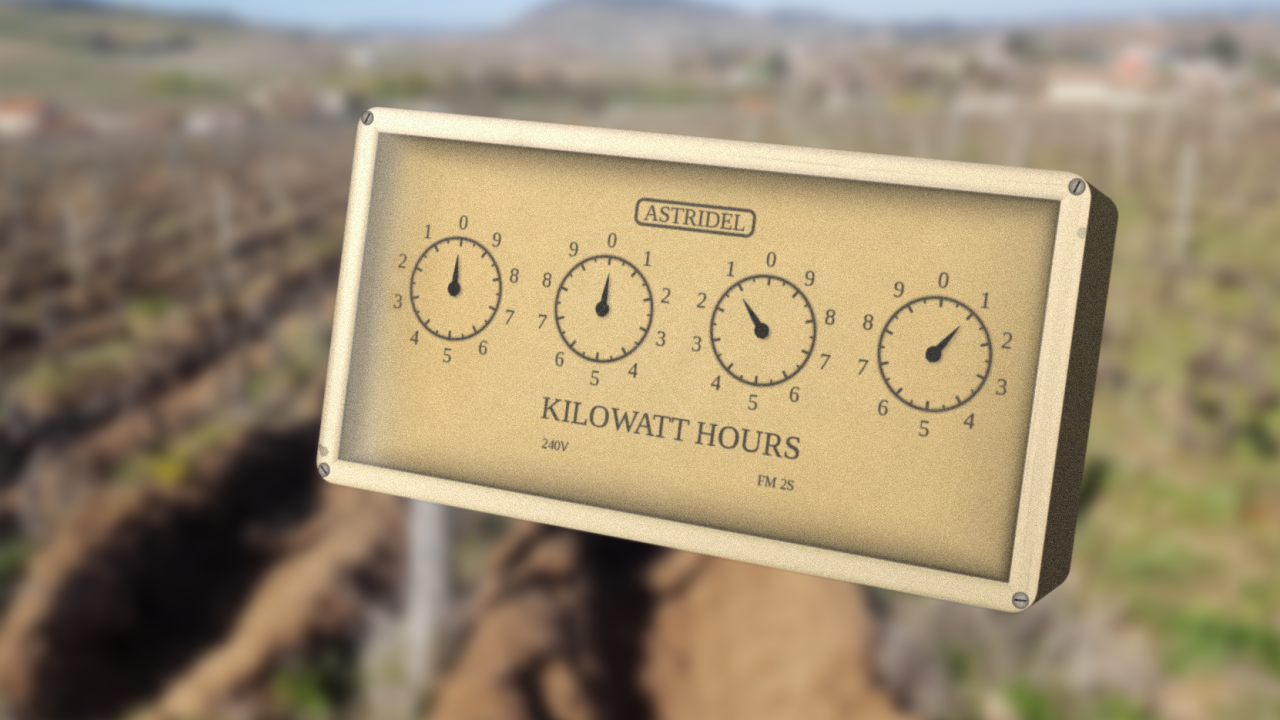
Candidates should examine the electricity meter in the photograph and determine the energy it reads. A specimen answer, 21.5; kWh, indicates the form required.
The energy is 11; kWh
